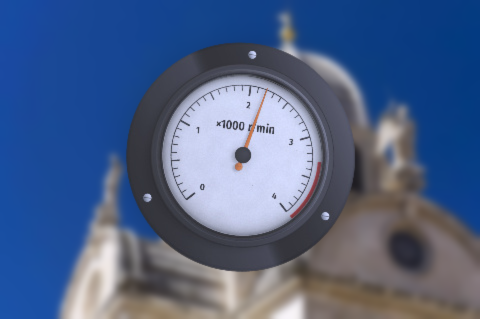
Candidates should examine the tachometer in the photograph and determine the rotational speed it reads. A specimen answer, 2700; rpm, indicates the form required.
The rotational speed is 2200; rpm
